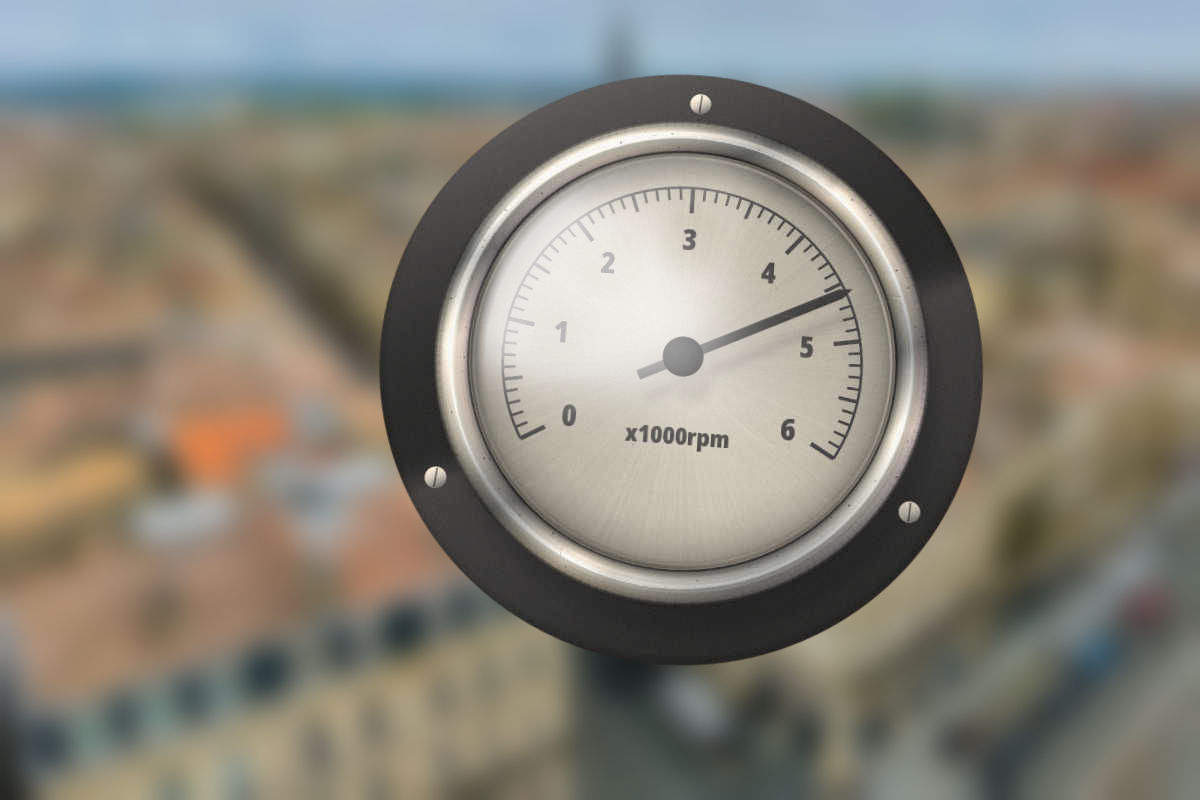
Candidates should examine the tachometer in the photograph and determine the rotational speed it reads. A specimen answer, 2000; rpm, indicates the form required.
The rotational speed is 4600; rpm
